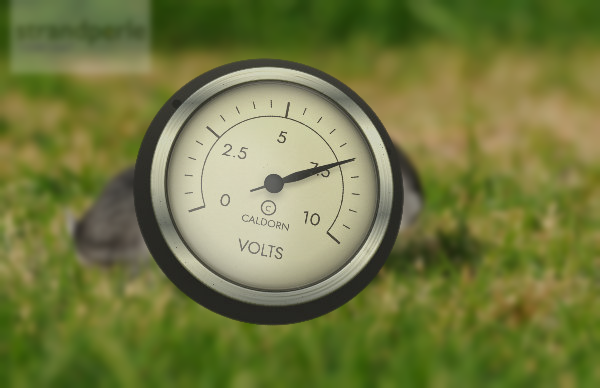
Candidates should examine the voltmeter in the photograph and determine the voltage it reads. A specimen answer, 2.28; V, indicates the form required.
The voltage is 7.5; V
